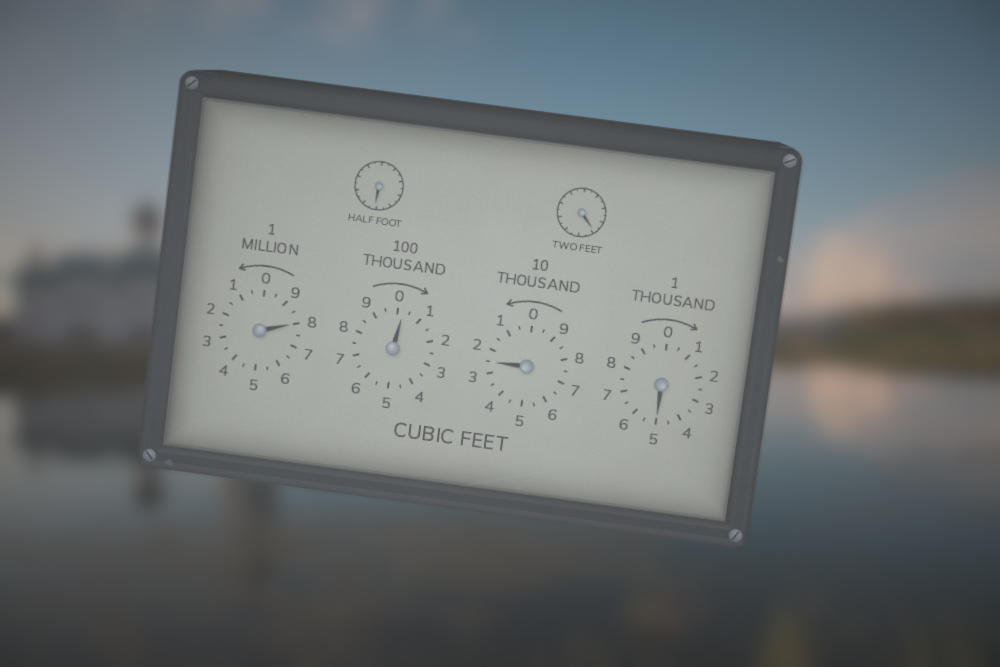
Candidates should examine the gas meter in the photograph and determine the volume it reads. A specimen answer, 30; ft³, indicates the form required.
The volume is 802500; ft³
